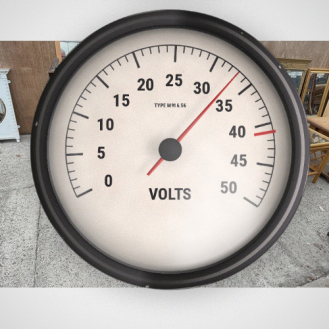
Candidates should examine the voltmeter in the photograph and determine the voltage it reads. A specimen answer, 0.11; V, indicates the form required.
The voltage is 33; V
